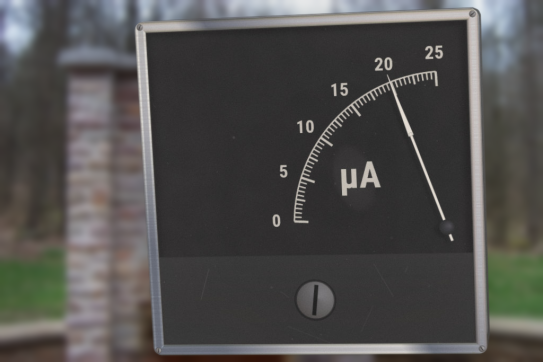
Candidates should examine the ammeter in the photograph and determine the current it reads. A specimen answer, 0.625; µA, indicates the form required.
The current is 20; µA
